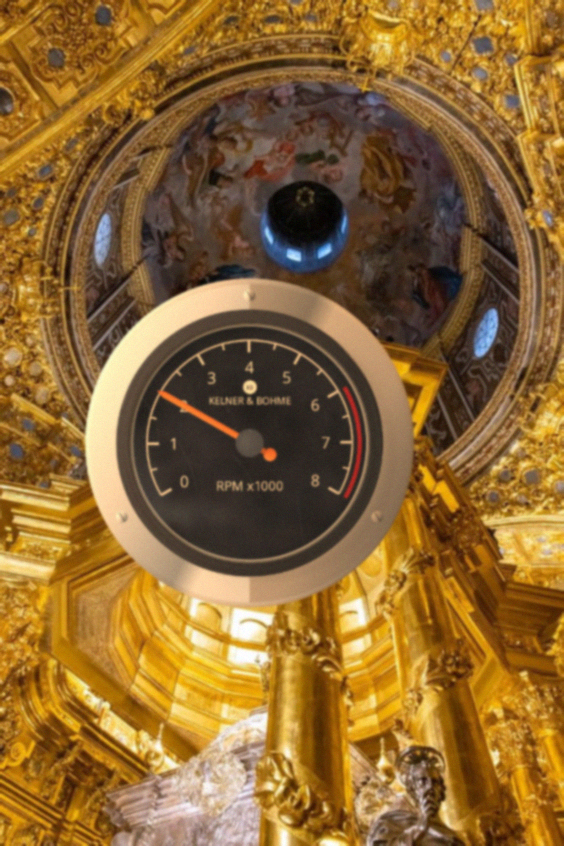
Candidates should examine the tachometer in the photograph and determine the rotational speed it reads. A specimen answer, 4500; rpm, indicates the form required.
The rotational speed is 2000; rpm
